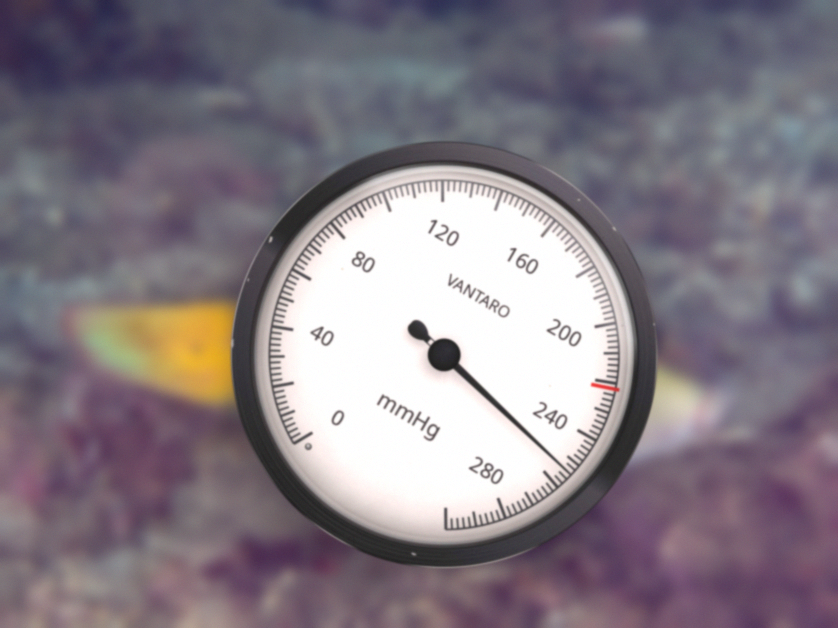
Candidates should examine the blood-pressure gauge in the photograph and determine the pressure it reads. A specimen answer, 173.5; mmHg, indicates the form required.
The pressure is 254; mmHg
